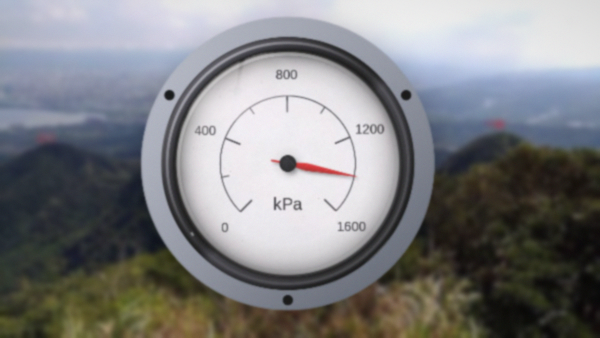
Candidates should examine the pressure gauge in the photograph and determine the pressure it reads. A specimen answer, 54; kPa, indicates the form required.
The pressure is 1400; kPa
